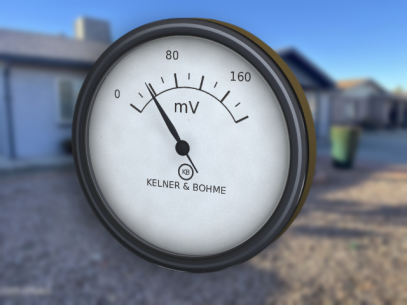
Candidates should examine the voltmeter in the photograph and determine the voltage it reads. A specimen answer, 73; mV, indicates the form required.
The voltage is 40; mV
